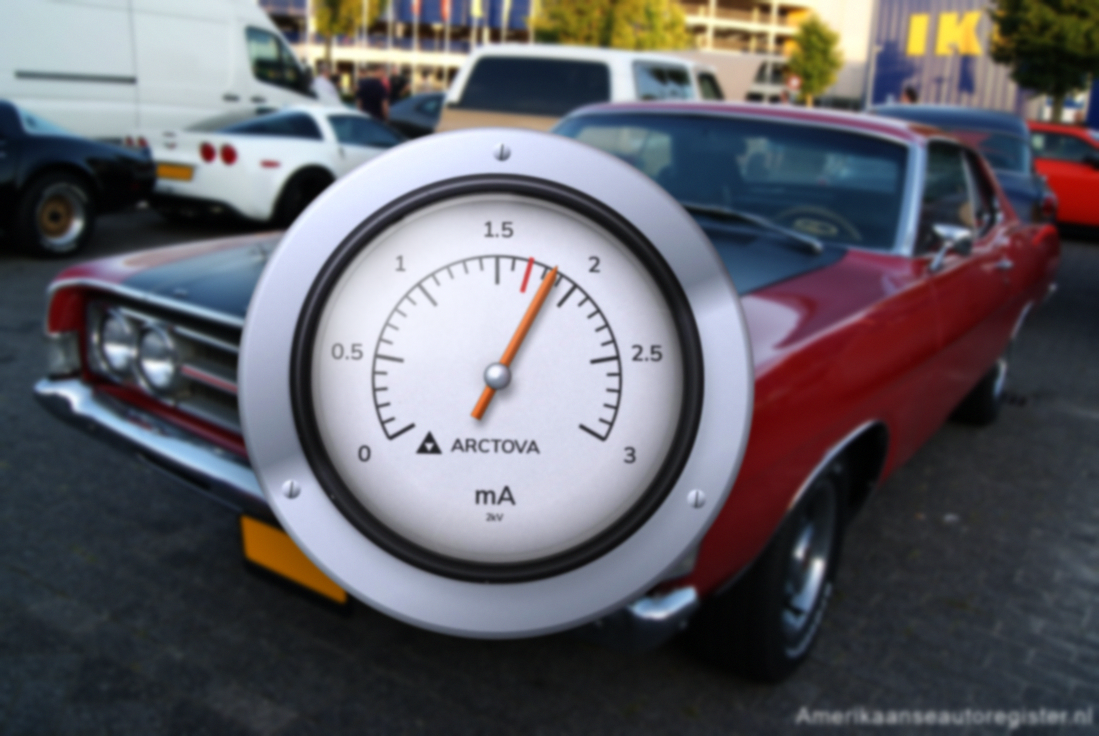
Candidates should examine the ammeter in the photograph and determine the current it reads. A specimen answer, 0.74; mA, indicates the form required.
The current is 1.85; mA
